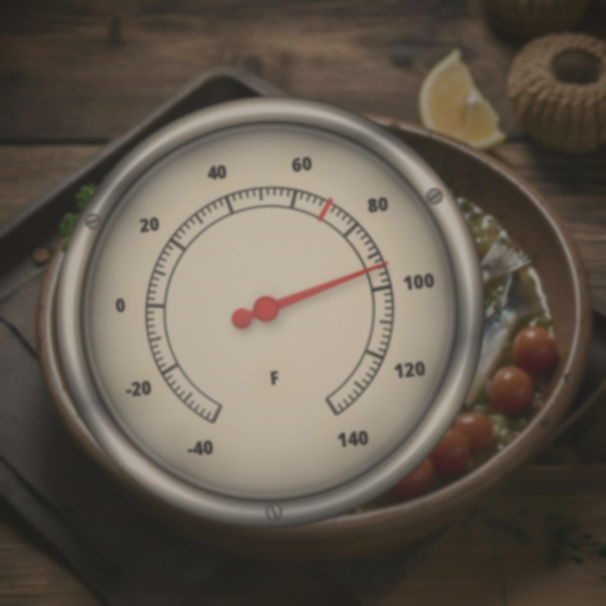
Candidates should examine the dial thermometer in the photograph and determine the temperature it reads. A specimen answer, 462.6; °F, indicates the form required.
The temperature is 94; °F
